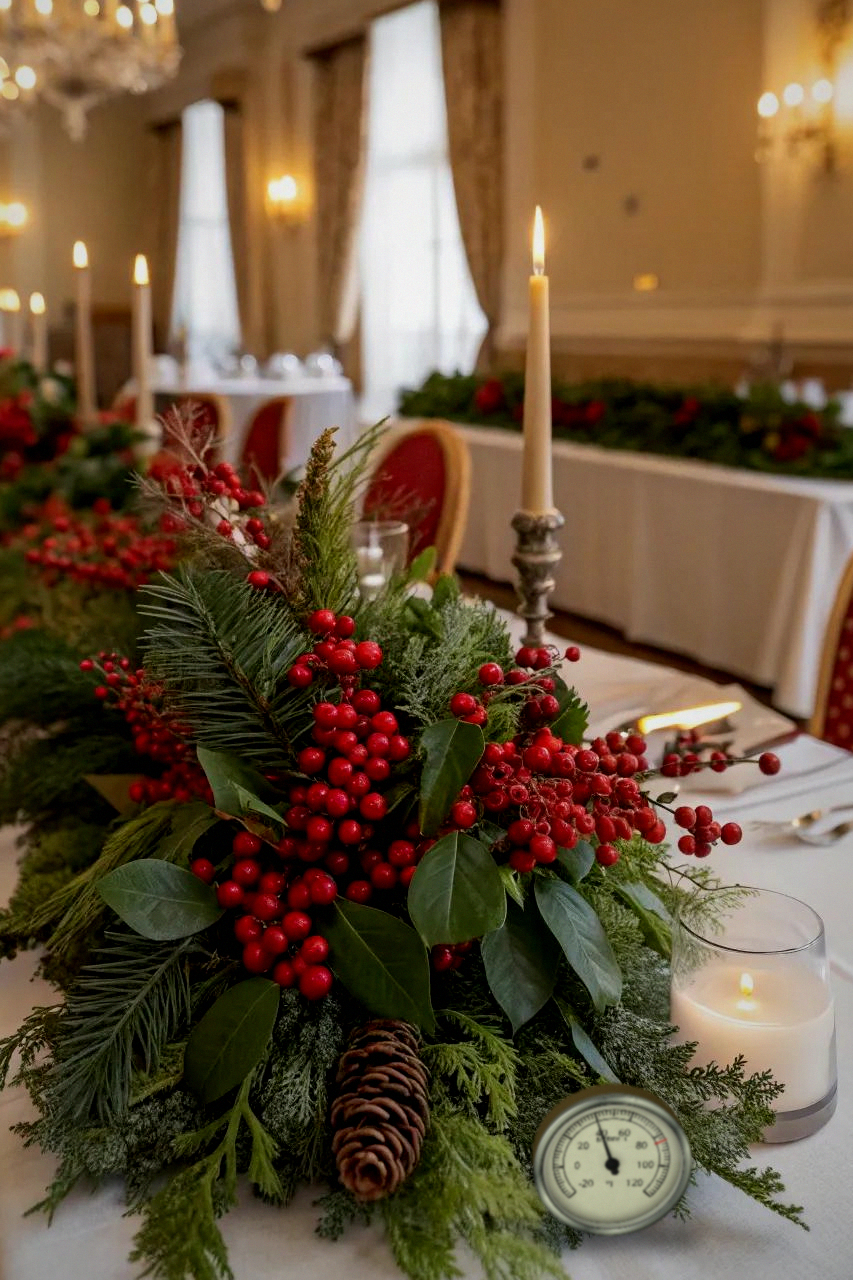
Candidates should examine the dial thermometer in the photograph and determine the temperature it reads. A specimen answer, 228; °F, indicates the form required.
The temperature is 40; °F
